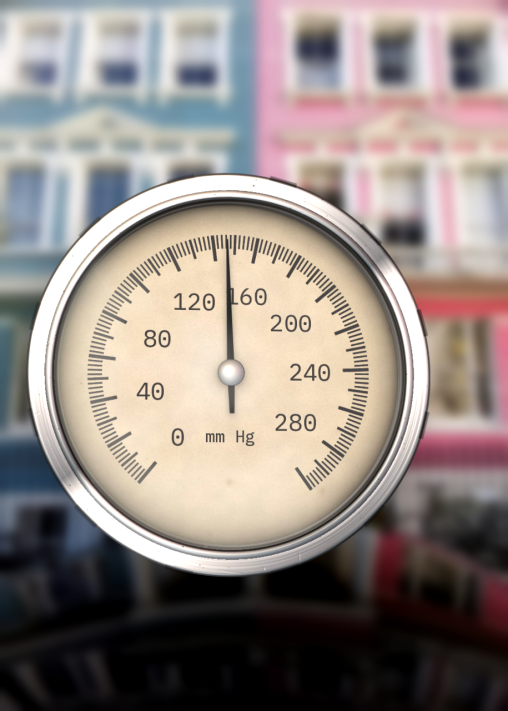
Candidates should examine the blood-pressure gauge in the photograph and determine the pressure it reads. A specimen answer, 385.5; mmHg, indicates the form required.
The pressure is 146; mmHg
